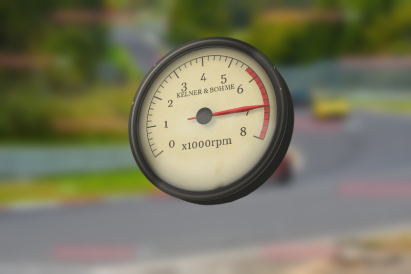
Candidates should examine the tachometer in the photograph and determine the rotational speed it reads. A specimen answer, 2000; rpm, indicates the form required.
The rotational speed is 7000; rpm
